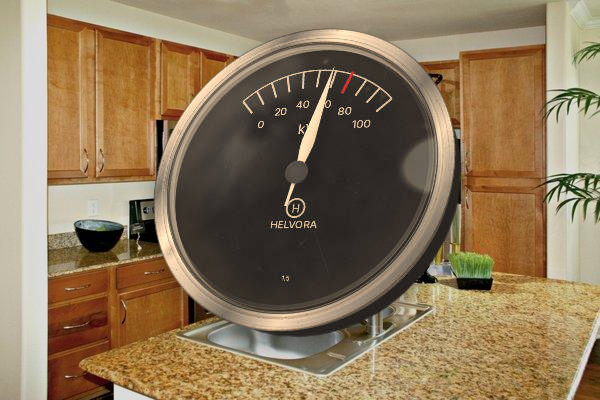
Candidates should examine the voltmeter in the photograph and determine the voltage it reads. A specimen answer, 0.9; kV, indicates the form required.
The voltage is 60; kV
